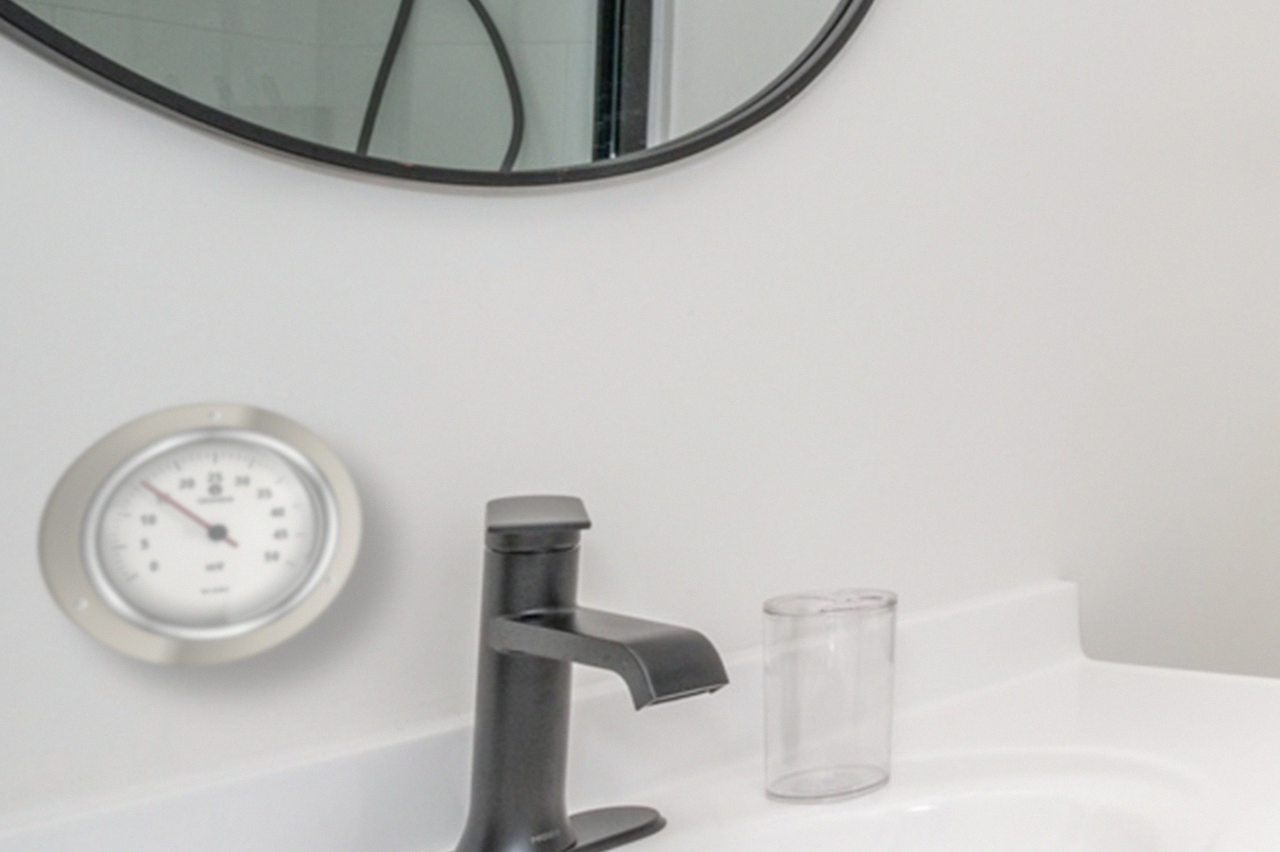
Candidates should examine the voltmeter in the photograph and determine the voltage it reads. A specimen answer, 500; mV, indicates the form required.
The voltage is 15; mV
